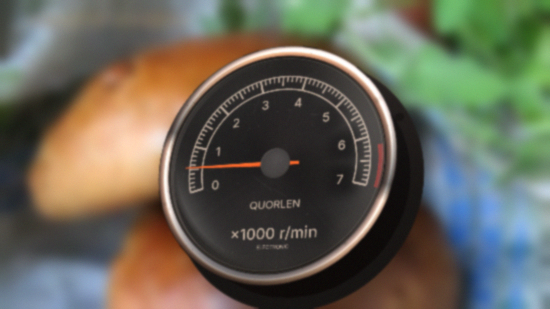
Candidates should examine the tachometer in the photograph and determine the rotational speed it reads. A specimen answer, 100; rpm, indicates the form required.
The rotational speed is 500; rpm
